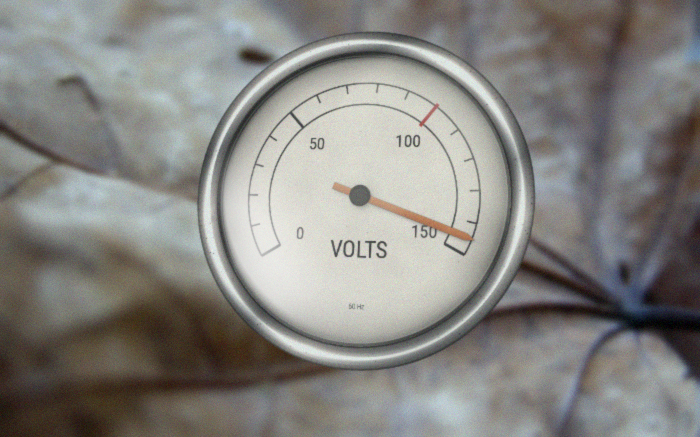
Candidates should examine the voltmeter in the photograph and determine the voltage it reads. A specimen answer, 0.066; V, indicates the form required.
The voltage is 145; V
